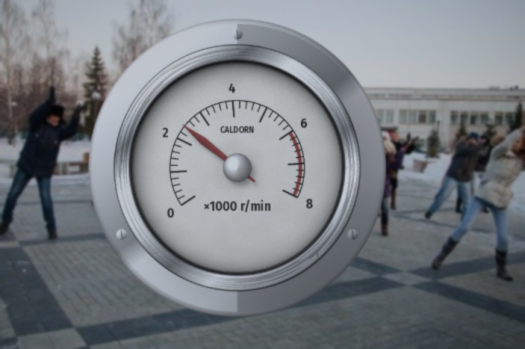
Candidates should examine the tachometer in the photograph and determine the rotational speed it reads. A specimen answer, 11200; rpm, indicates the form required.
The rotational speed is 2400; rpm
